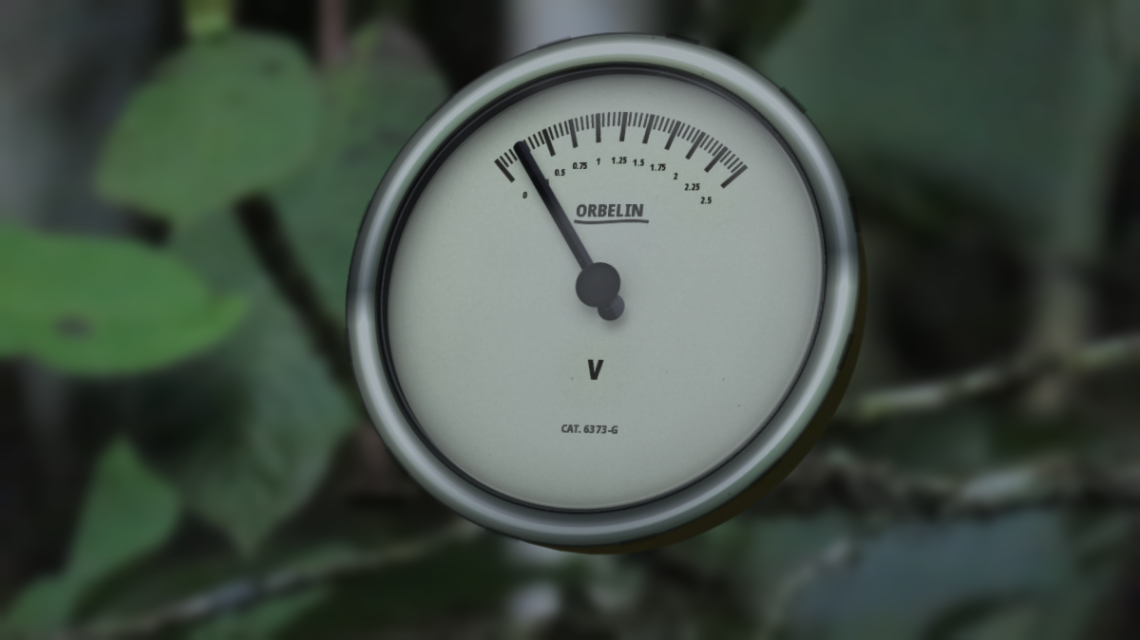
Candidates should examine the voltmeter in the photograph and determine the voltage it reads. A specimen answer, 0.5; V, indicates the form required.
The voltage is 0.25; V
